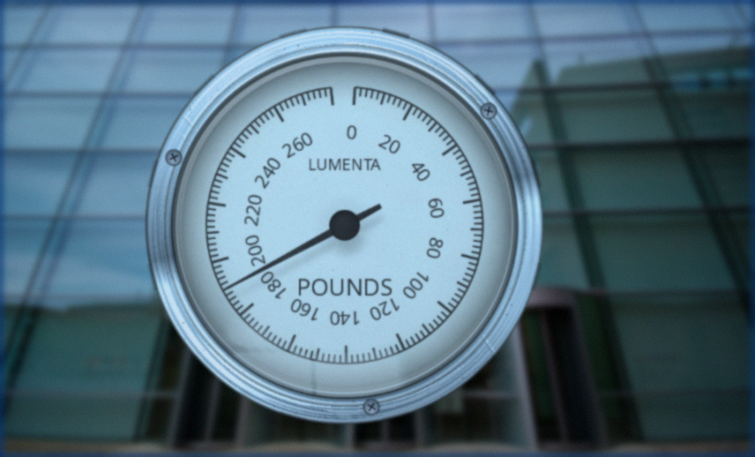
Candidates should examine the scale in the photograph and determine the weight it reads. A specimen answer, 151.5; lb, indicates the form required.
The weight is 190; lb
